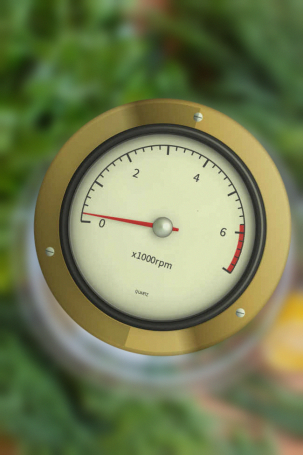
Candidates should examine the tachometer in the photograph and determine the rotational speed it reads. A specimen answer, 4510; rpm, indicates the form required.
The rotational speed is 200; rpm
